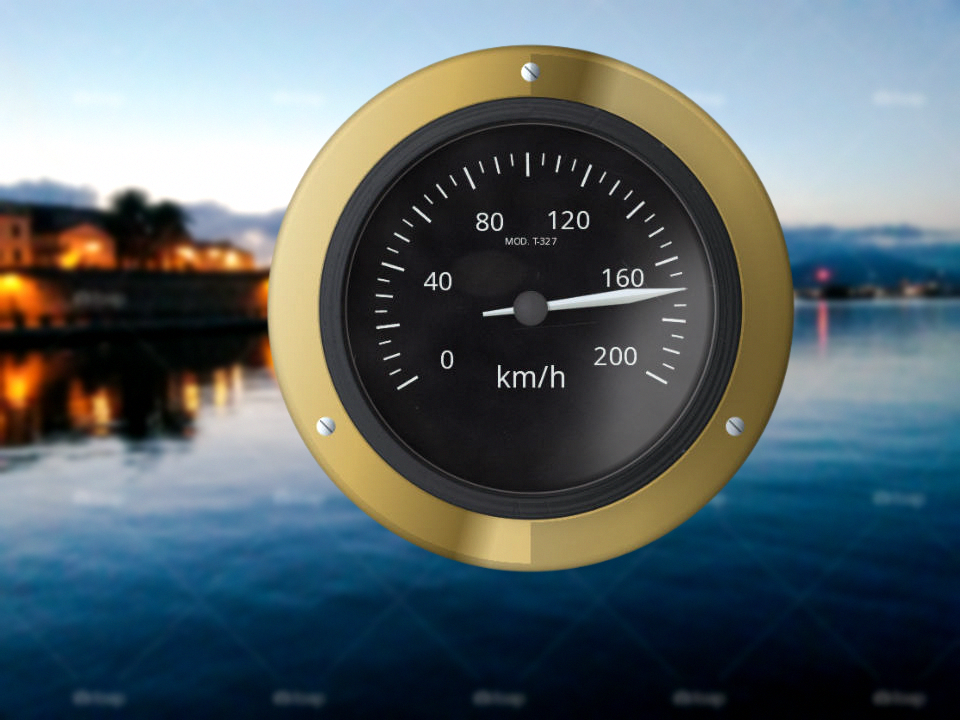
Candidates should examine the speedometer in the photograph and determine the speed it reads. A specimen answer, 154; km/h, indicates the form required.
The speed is 170; km/h
